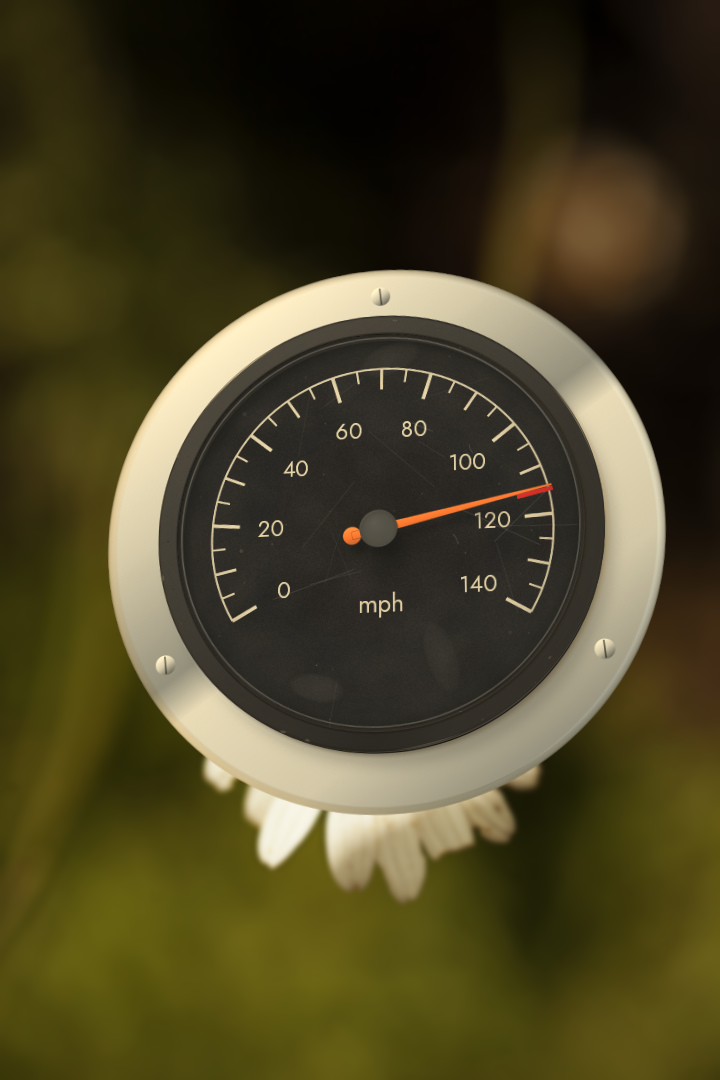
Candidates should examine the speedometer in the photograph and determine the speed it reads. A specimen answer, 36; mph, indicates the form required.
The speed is 115; mph
